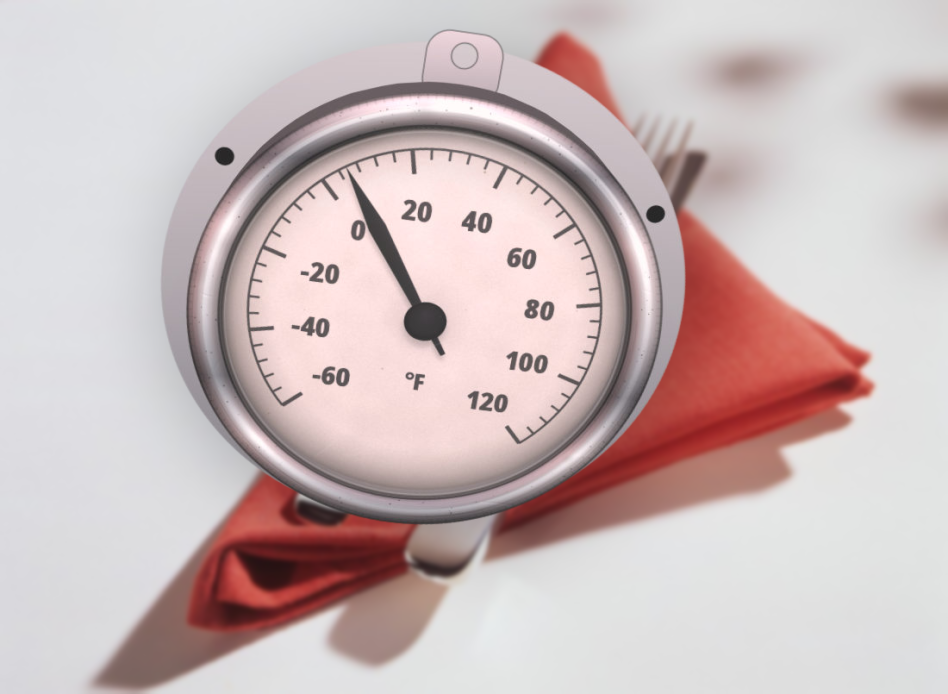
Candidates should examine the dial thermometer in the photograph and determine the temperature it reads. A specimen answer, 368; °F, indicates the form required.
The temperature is 6; °F
